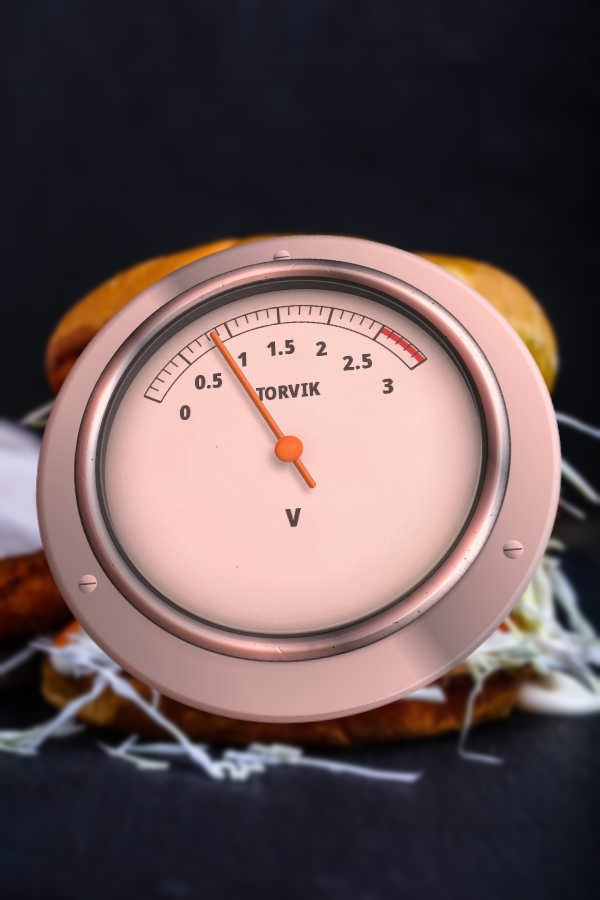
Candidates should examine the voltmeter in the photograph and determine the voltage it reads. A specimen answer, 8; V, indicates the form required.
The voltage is 0.85; V
